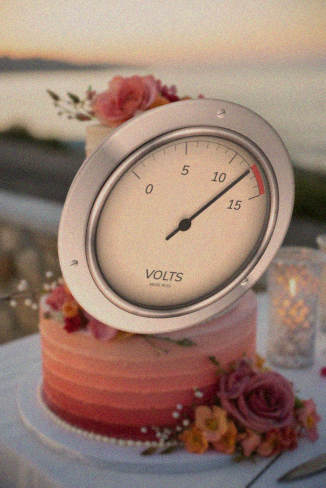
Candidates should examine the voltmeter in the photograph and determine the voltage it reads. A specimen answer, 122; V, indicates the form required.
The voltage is 12; V
